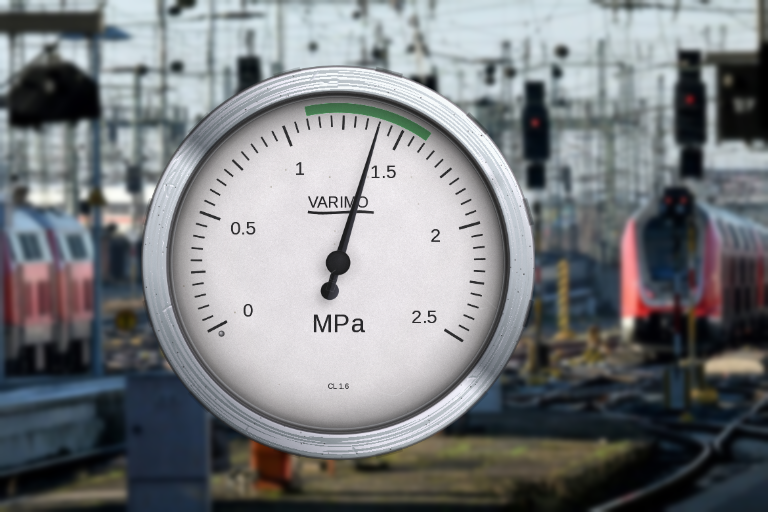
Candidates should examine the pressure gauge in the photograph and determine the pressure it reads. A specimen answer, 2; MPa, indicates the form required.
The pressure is 1.4; MPa
